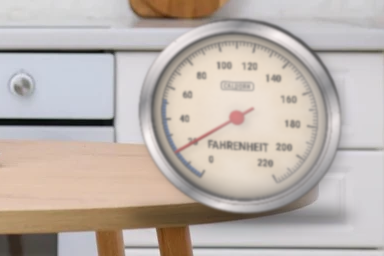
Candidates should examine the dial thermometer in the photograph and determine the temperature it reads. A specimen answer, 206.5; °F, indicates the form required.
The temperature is 20; °F
